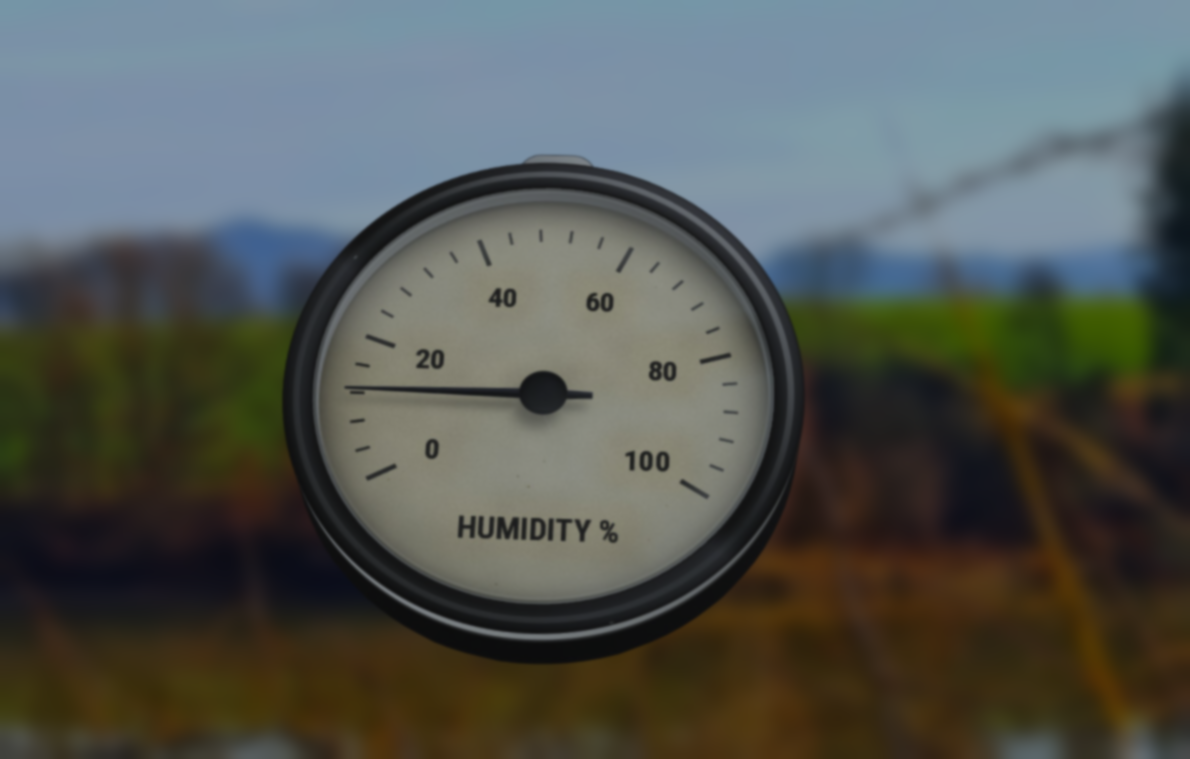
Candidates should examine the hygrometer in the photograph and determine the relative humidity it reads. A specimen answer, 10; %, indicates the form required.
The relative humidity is 12; %
